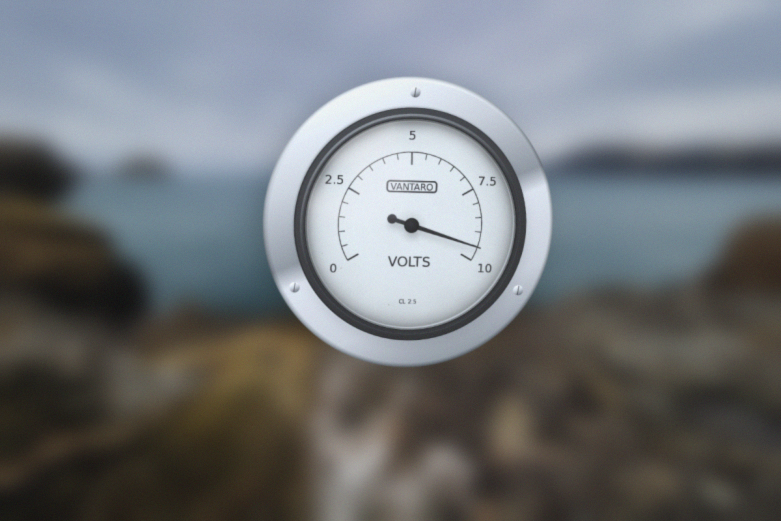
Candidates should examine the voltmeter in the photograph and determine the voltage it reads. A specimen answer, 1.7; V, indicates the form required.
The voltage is 9.5; V
